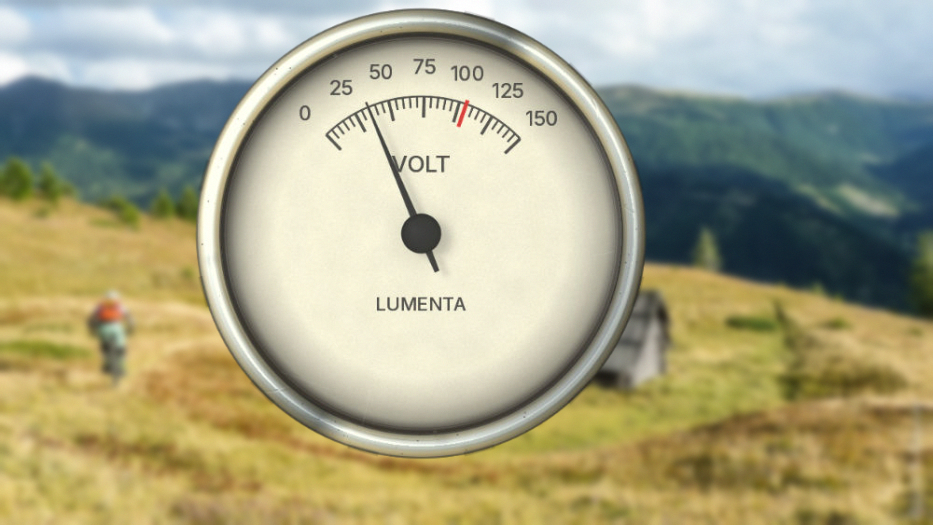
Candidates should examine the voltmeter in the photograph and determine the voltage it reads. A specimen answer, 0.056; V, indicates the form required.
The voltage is 35; V
